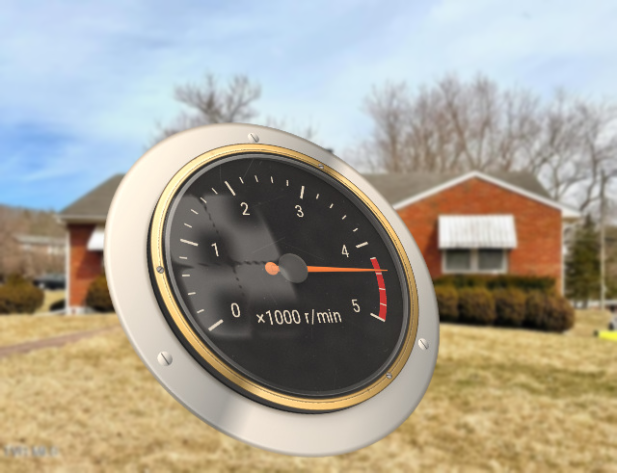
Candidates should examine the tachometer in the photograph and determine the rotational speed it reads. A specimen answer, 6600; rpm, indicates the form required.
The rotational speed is 4400; rpm
